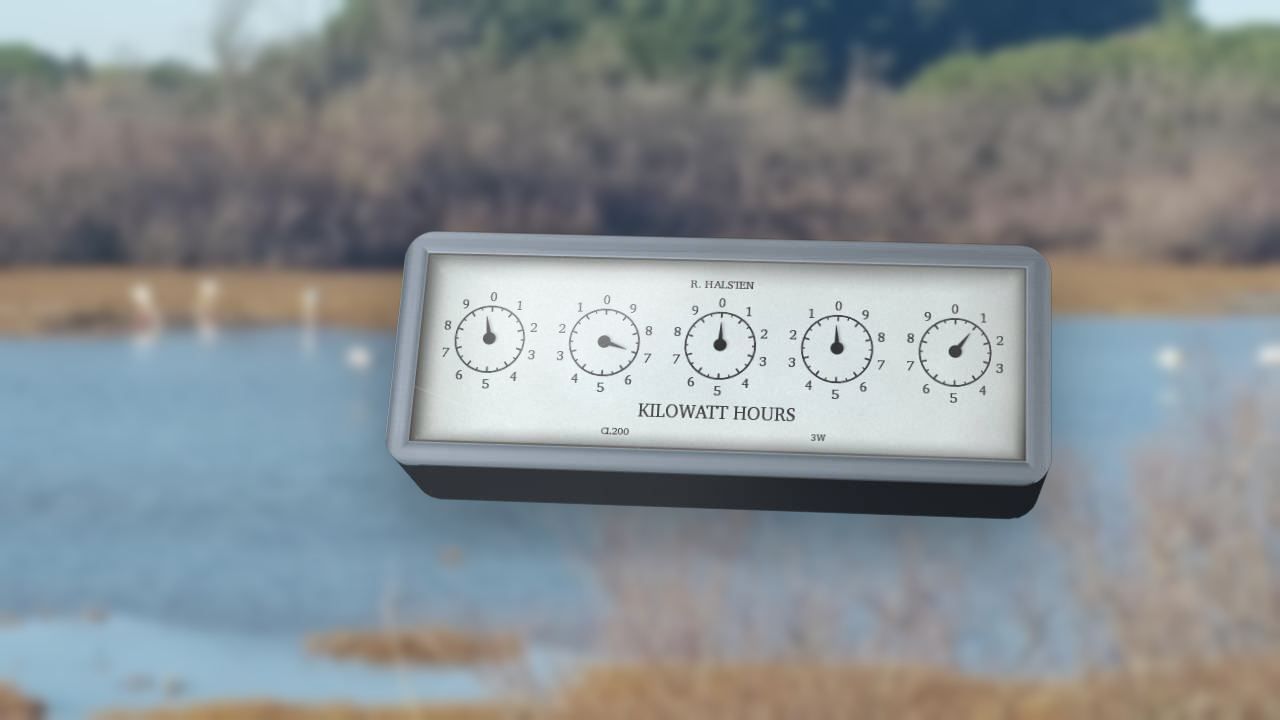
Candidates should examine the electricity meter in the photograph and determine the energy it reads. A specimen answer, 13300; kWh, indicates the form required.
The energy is 97001; kWh
